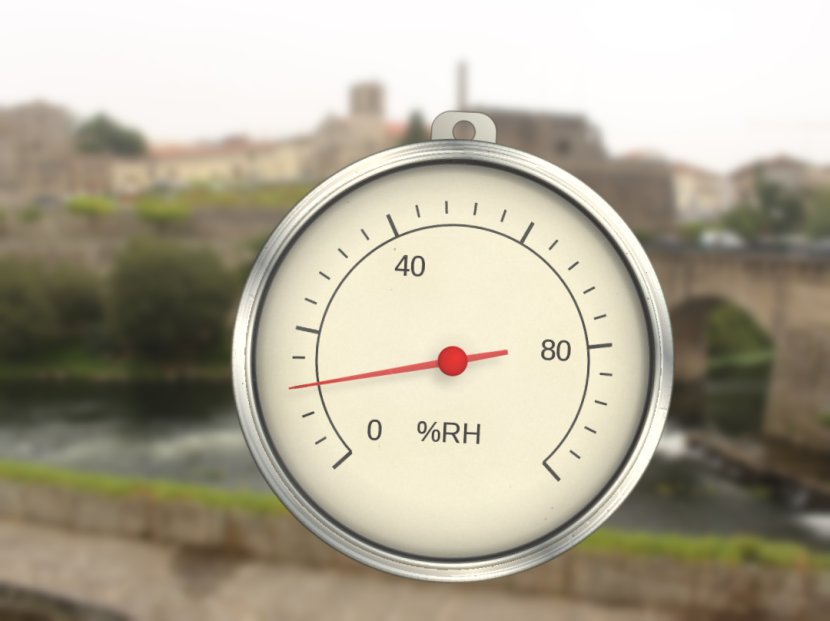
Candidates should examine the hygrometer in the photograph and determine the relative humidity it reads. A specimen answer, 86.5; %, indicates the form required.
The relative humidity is 12; %
